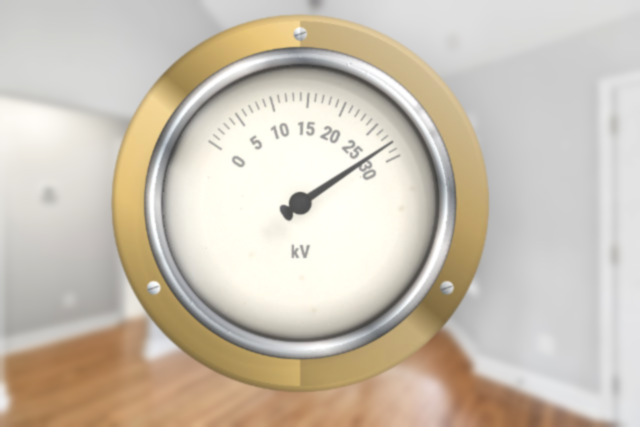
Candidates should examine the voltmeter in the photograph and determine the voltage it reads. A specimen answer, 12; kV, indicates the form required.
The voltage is 28; kV
